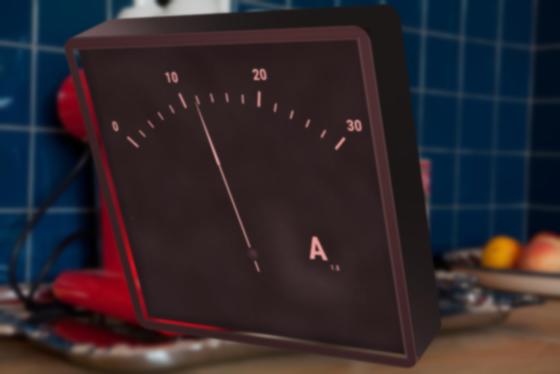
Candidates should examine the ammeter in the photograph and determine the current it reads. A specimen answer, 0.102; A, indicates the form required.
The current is 12; A
